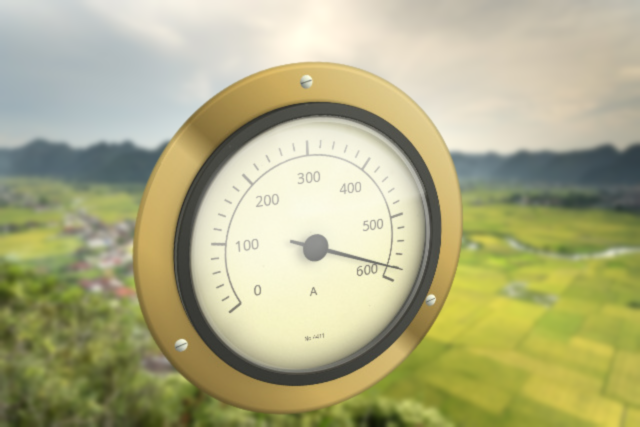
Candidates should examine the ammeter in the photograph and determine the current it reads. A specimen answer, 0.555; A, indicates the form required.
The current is 580; A
